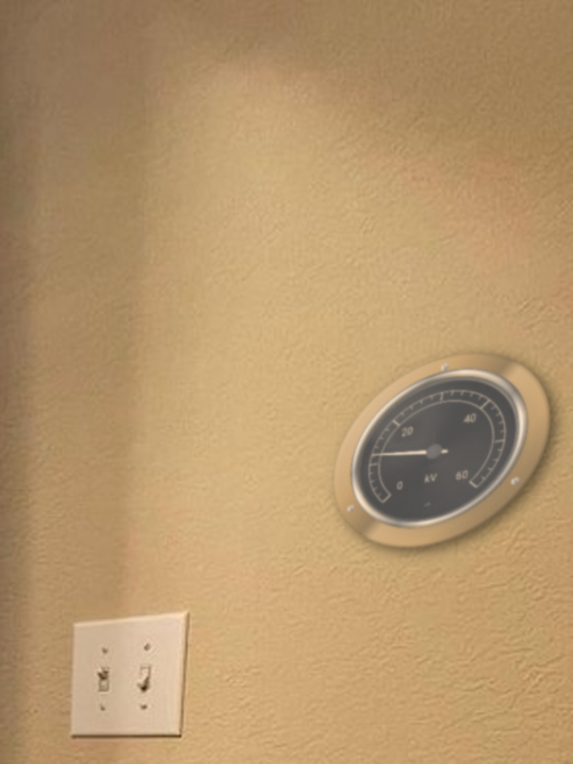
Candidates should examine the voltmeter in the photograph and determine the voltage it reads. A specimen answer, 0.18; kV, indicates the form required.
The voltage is 12; kV
